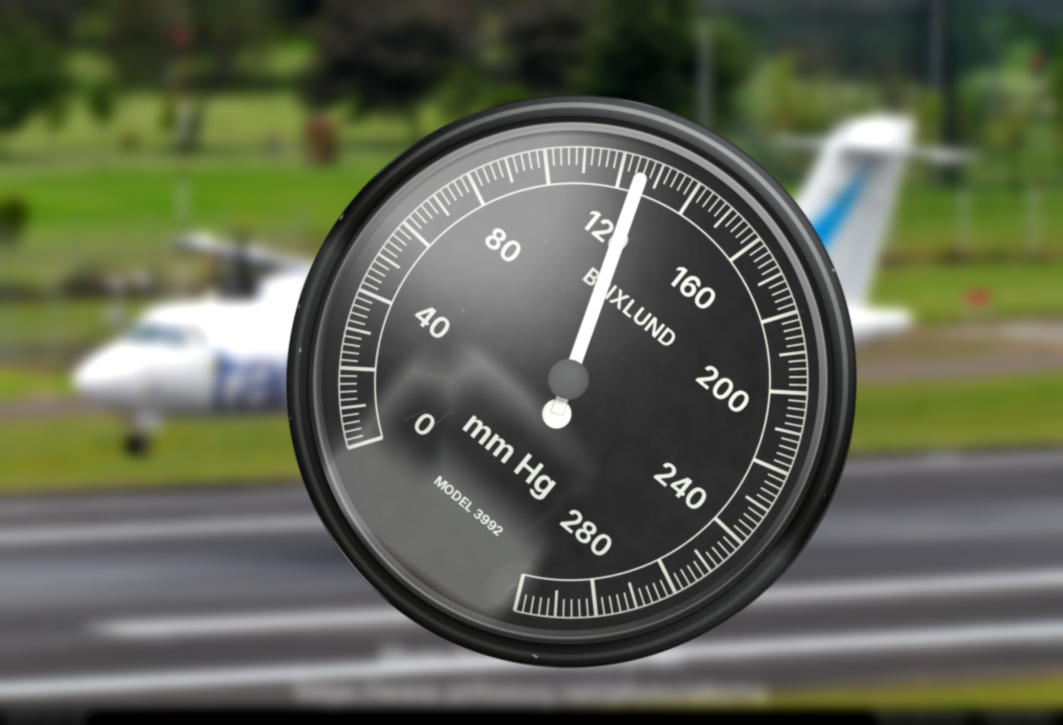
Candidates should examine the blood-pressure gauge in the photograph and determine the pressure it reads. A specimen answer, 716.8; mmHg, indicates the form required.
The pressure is 126; mmHg
